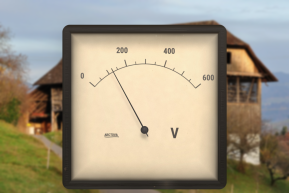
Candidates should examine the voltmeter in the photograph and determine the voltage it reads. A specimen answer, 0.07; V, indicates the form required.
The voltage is 125; V
